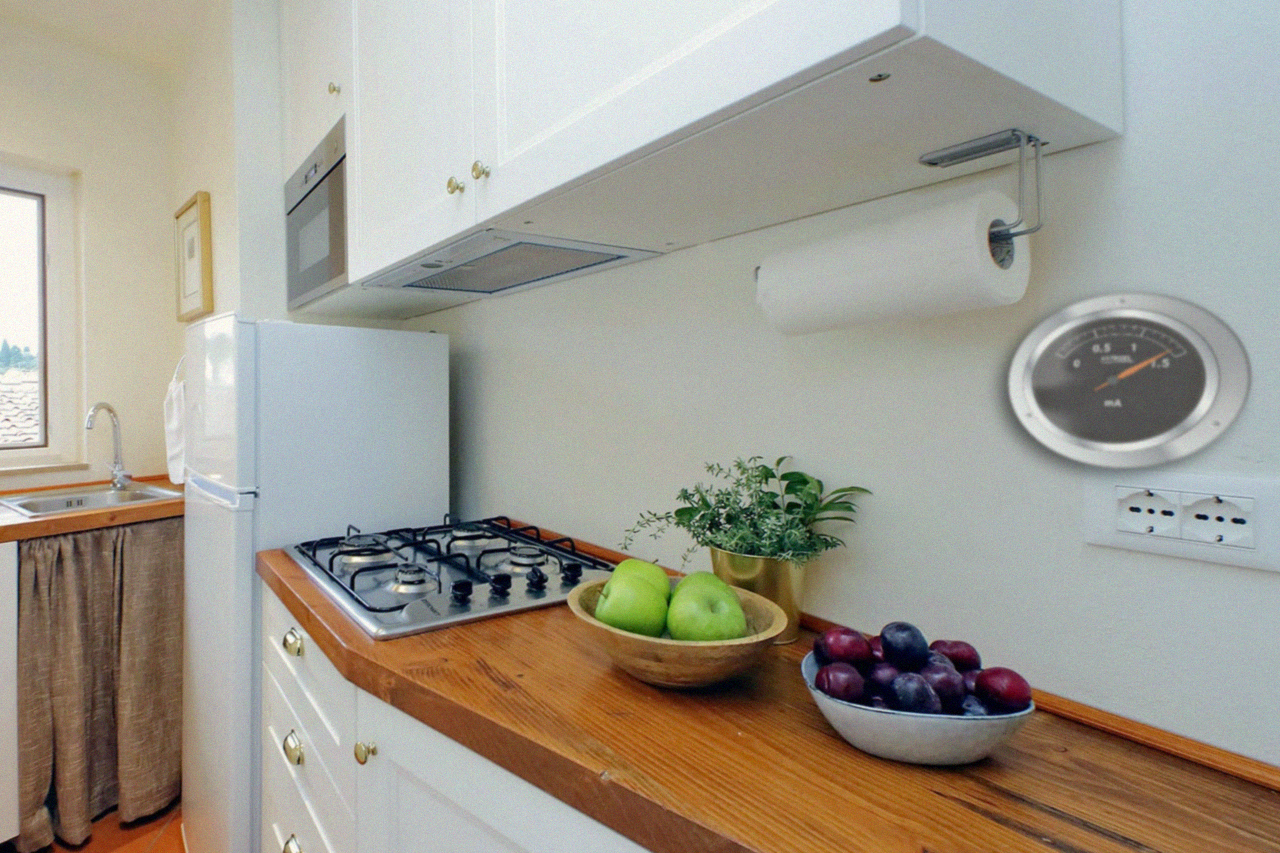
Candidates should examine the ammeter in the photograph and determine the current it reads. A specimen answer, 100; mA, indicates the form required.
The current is 1.4; mA
